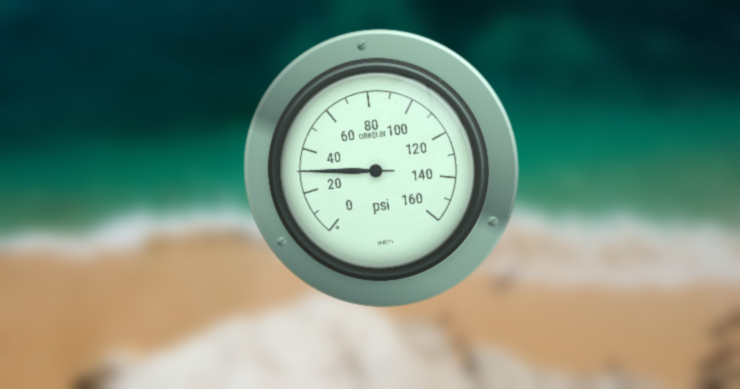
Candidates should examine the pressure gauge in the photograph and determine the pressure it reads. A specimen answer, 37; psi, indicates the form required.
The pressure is 30; psi
